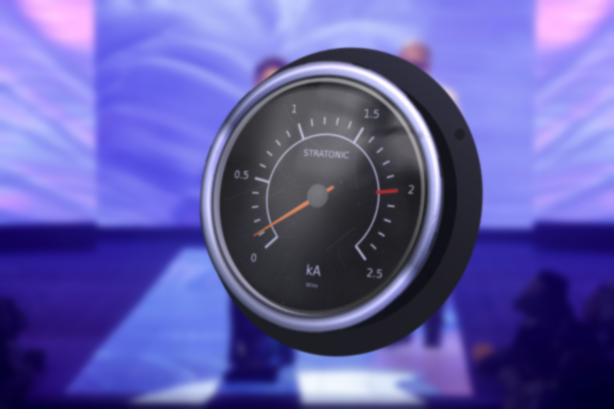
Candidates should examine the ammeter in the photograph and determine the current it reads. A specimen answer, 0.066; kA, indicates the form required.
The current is 0.1; kA
